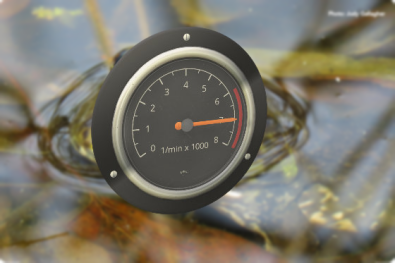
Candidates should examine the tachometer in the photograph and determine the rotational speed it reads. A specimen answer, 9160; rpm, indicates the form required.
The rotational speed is 7000; rpm
